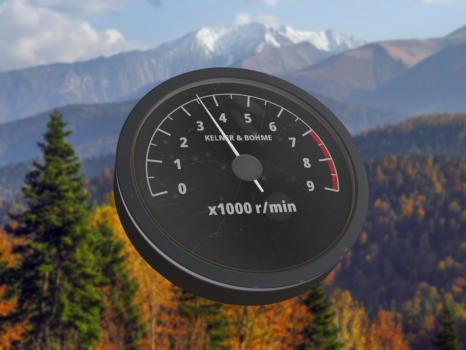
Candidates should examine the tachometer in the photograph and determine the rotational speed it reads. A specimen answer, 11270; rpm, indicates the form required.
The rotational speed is 3500; rpm
